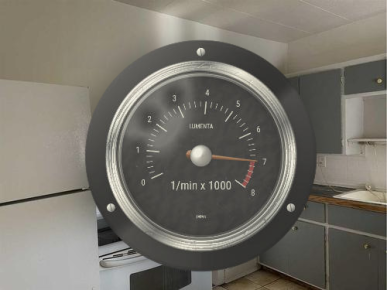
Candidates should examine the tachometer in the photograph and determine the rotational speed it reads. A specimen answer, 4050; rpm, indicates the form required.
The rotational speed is 7000; rpm
